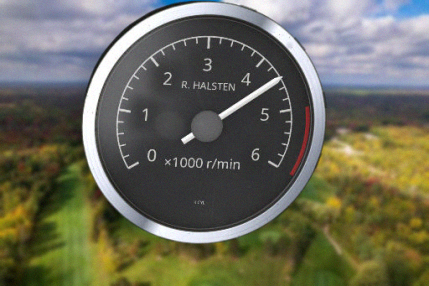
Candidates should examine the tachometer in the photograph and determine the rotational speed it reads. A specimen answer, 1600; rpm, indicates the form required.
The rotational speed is 4400; rpm
